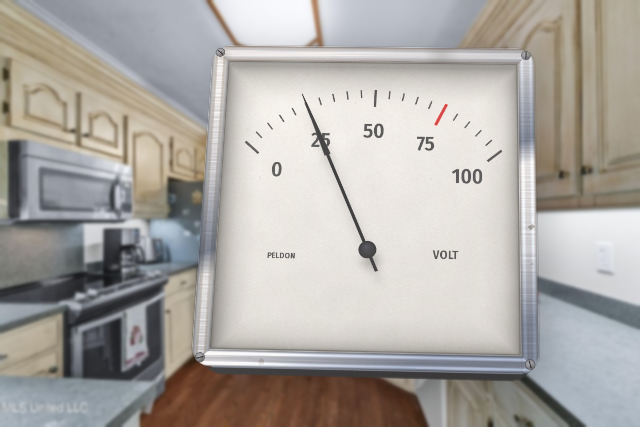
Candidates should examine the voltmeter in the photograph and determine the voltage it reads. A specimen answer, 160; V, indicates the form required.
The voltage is 25; V
